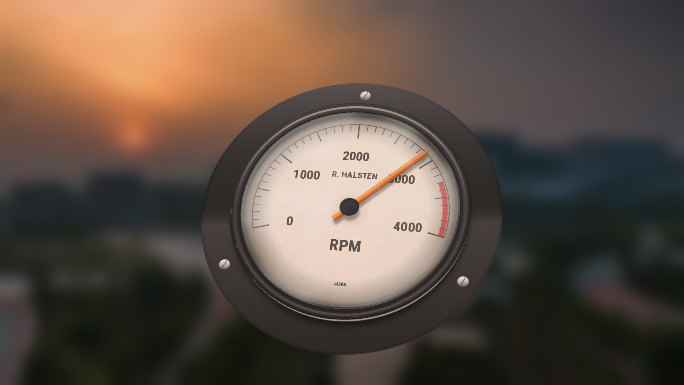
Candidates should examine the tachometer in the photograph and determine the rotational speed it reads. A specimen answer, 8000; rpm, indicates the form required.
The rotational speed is 2900; rpm
